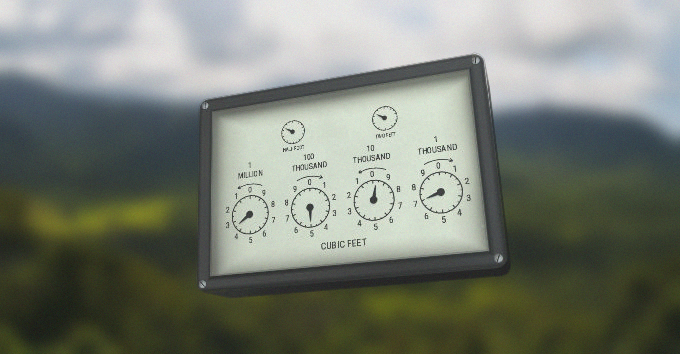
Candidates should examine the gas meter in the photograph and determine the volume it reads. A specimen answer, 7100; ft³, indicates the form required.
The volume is 349700; ft³
